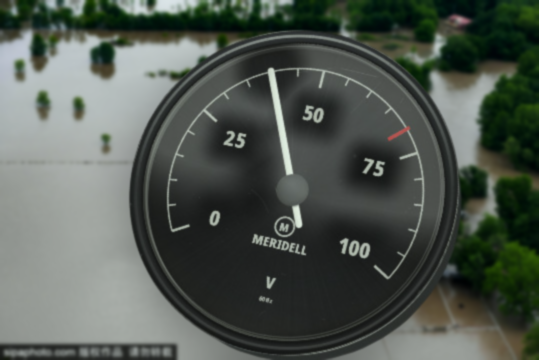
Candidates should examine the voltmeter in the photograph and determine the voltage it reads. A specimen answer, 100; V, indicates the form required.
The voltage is 40; V
